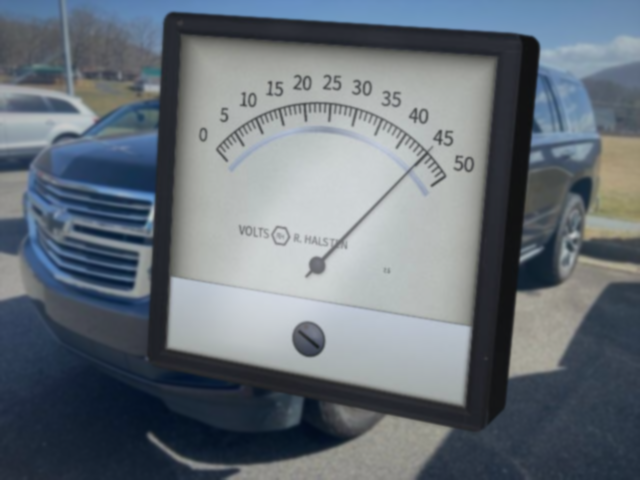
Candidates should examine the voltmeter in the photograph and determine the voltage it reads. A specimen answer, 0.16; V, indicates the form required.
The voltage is 45; V
